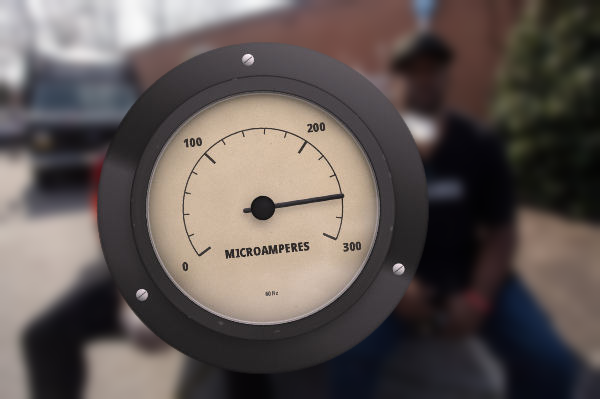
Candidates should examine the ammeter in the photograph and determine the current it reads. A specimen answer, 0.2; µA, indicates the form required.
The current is 260; µA
